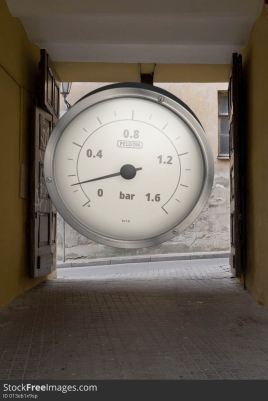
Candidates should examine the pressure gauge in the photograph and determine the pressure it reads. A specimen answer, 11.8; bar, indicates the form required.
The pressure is 0.15; bar
